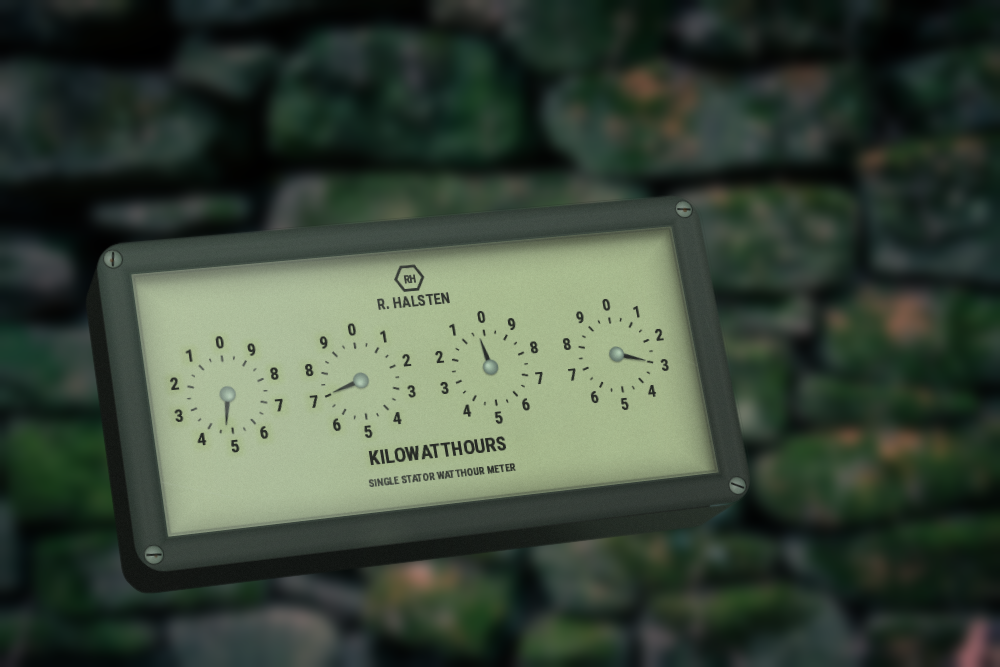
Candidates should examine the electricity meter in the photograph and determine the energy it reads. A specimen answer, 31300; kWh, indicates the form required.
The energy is 4703; kWh
